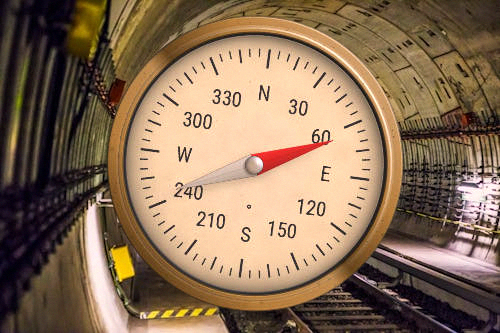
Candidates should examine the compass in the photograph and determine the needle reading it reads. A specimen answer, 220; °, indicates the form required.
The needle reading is 65; °
